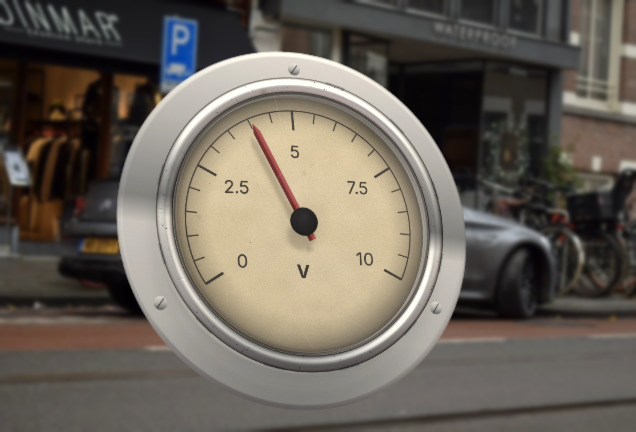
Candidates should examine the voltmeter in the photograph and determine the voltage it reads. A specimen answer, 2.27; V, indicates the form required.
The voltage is 4; V
